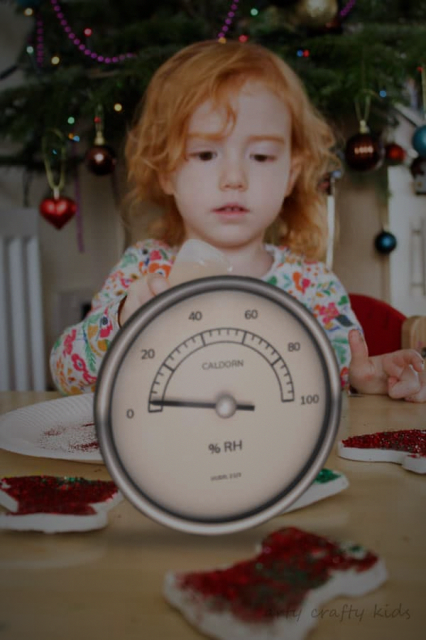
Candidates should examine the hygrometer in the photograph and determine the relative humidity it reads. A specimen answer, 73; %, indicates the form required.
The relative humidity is 4; %
